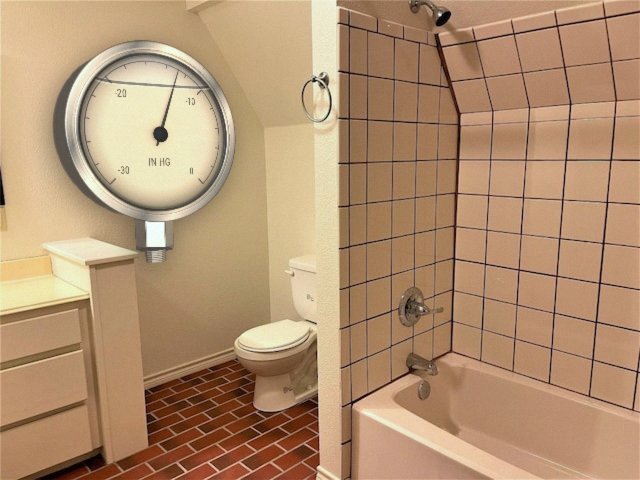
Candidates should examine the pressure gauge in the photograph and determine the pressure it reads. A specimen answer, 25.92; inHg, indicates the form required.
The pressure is -13; inHg
